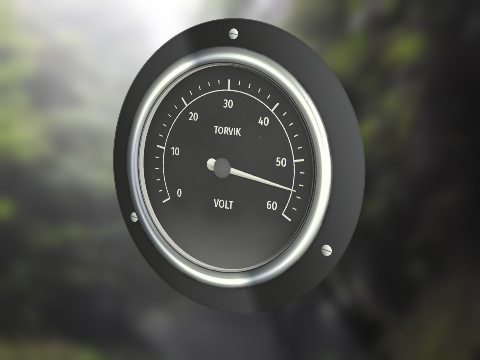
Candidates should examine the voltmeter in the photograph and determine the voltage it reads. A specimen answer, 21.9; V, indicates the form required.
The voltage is 55; V
